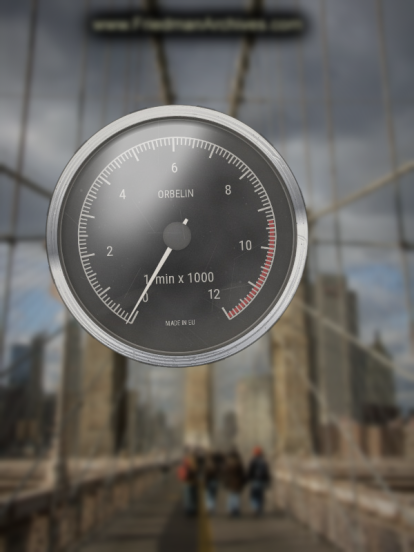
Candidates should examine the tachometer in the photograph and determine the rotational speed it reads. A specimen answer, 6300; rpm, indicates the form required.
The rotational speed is 100; rpm
